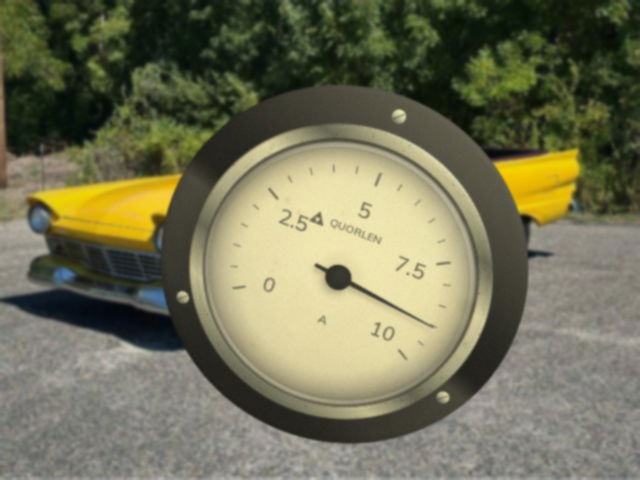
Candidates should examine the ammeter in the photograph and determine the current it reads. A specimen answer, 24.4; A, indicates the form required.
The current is 9; A
